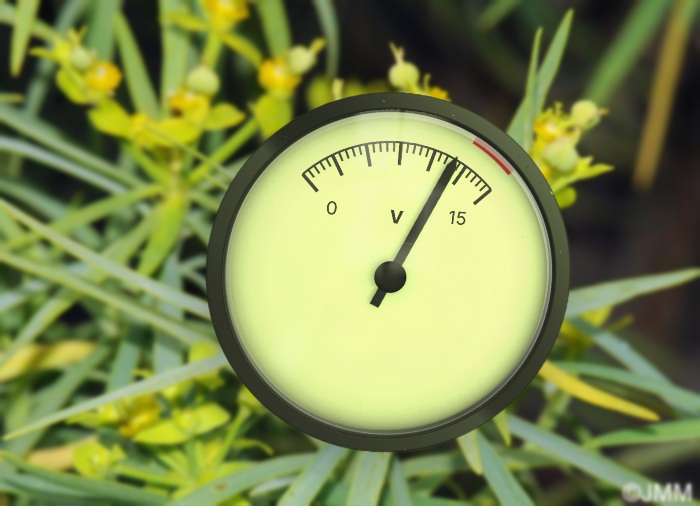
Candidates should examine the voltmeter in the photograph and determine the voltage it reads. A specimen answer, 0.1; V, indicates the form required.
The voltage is 11.5; V
